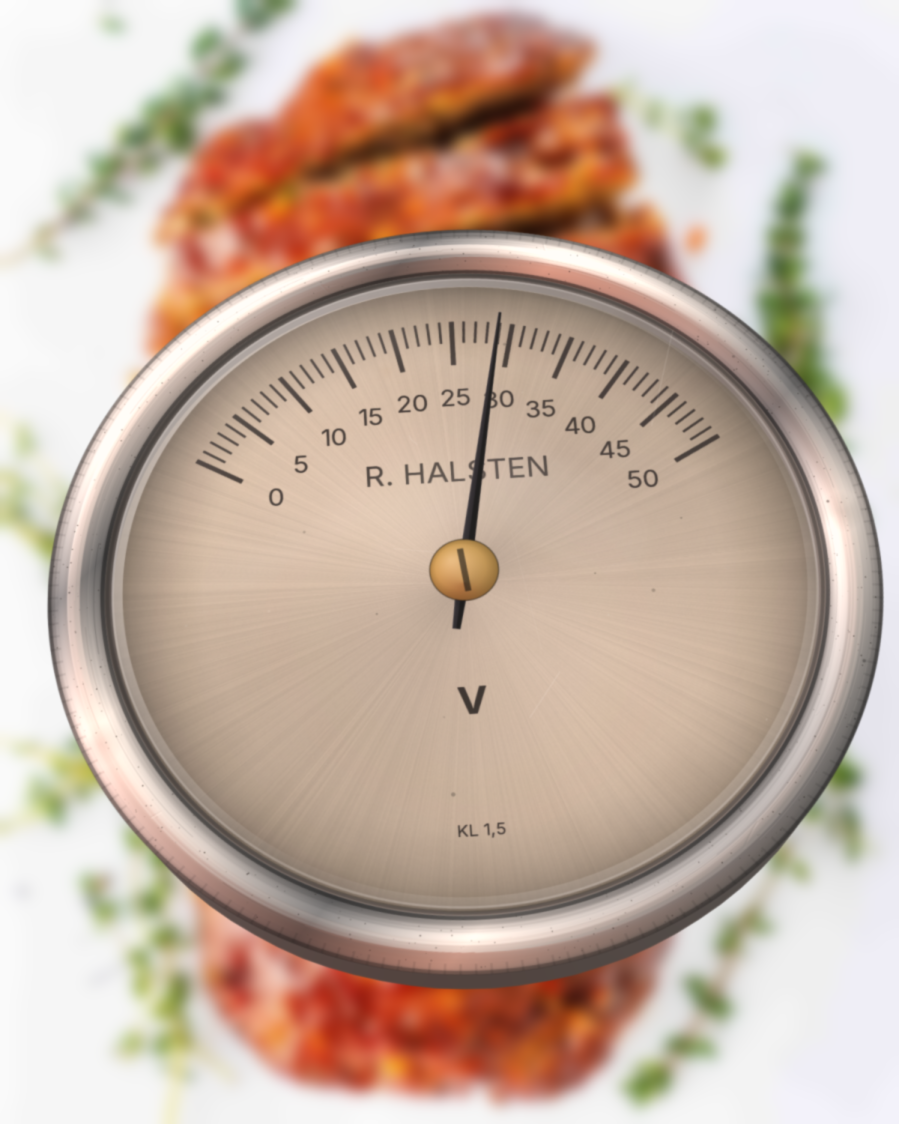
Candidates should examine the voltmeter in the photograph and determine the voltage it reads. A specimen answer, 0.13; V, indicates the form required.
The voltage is 29; V
